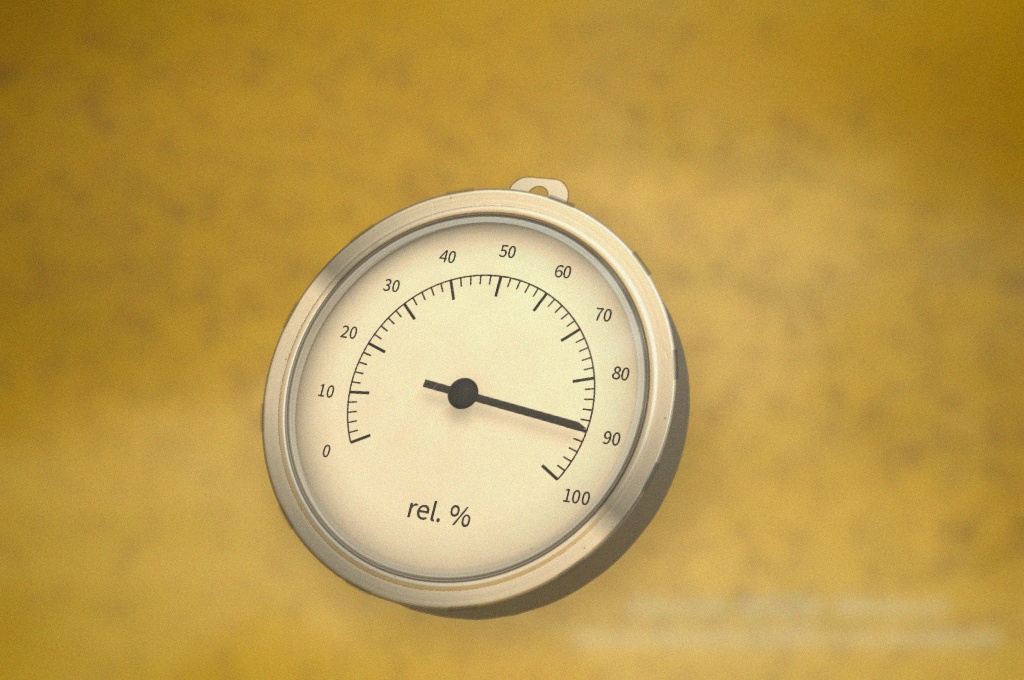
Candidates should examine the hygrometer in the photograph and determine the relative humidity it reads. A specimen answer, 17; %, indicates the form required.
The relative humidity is 90; %
